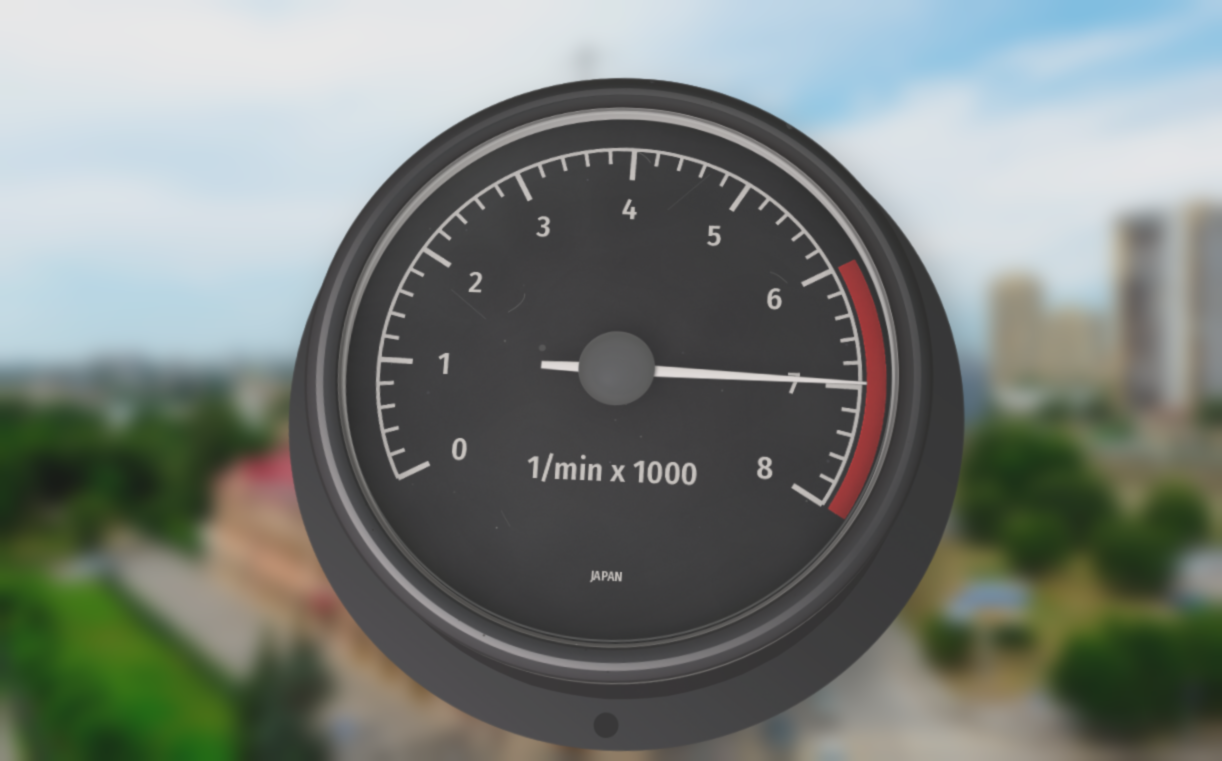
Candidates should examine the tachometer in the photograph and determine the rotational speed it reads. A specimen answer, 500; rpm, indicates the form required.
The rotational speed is 7000; rpm
